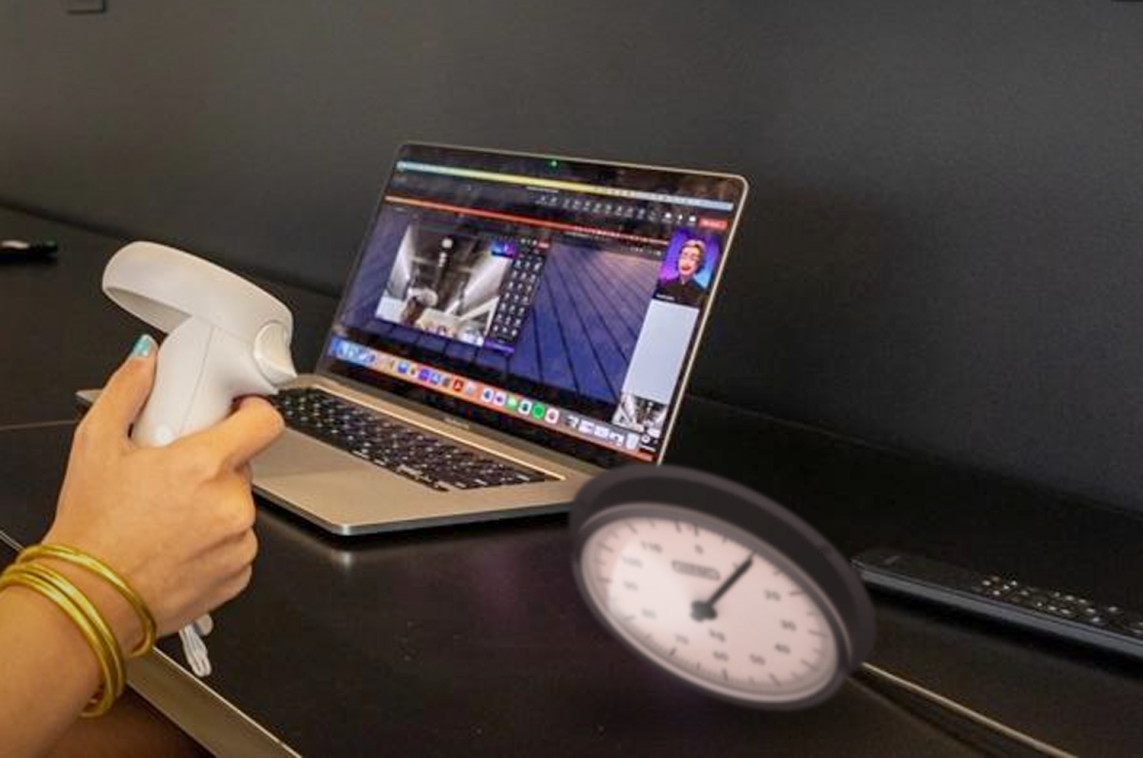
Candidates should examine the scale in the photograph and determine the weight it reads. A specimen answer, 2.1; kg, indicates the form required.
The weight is 10; kg
